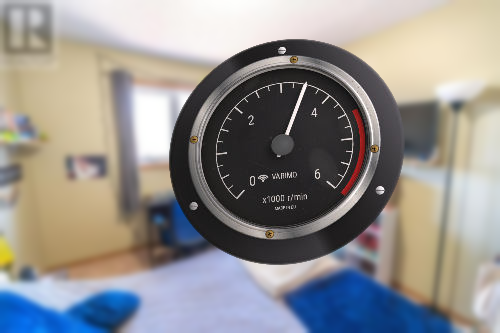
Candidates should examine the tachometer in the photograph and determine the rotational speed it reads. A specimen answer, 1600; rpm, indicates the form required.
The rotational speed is 3500; rpm
